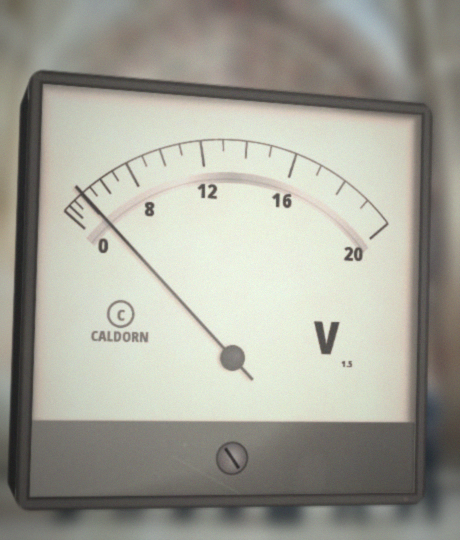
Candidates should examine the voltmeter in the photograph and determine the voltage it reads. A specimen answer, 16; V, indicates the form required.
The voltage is 4; V
